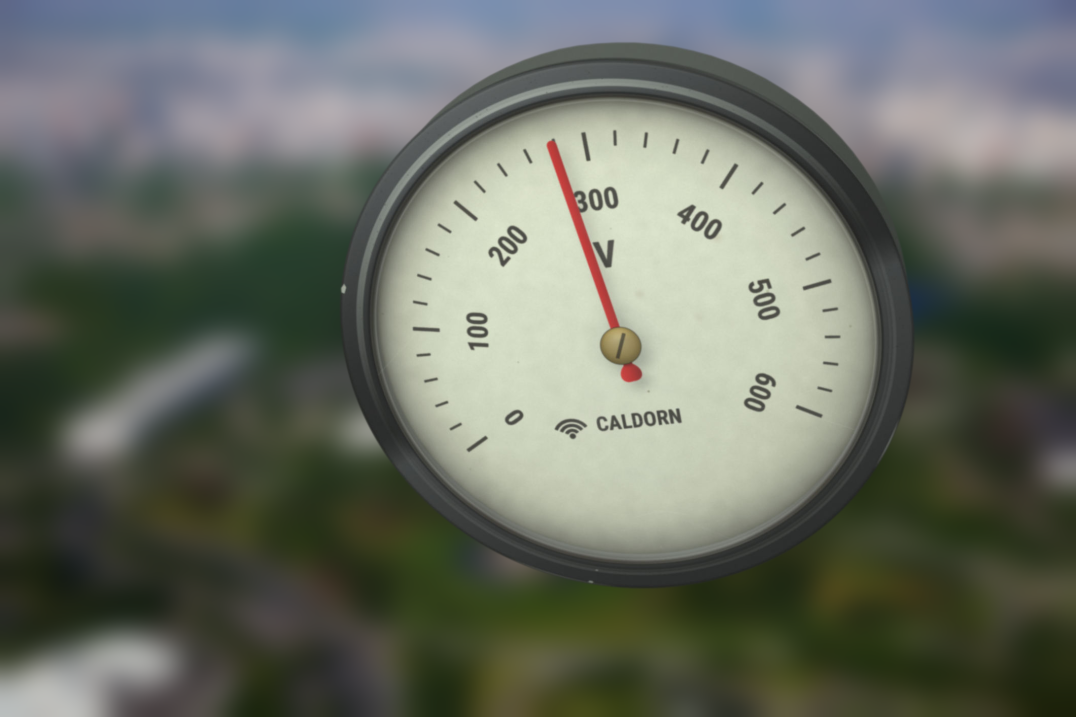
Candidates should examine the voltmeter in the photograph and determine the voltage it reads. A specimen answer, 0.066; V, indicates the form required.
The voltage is 280; V
